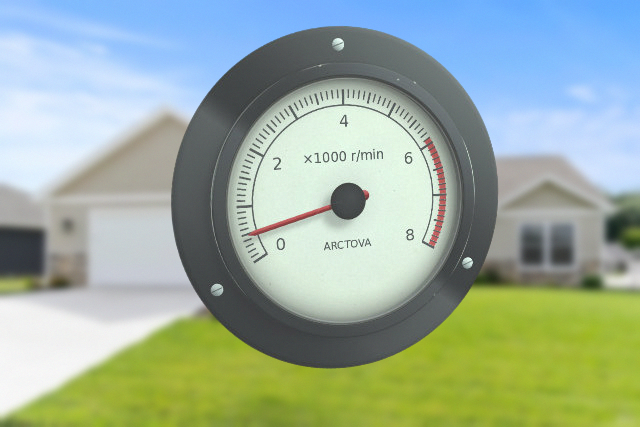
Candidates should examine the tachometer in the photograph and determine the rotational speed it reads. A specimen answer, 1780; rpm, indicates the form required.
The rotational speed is 500; rpm
